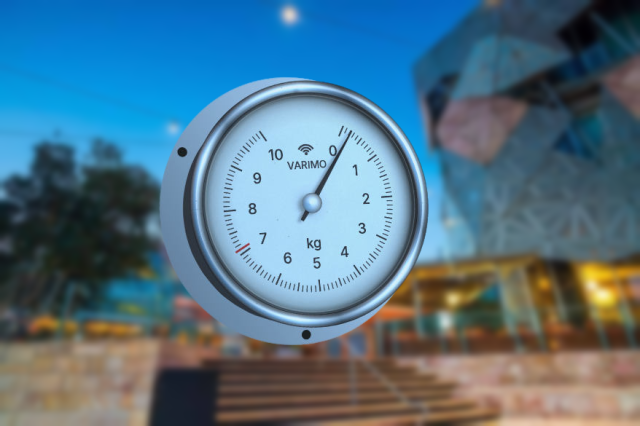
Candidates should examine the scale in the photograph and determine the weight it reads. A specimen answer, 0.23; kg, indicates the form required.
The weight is 0.2; kg
